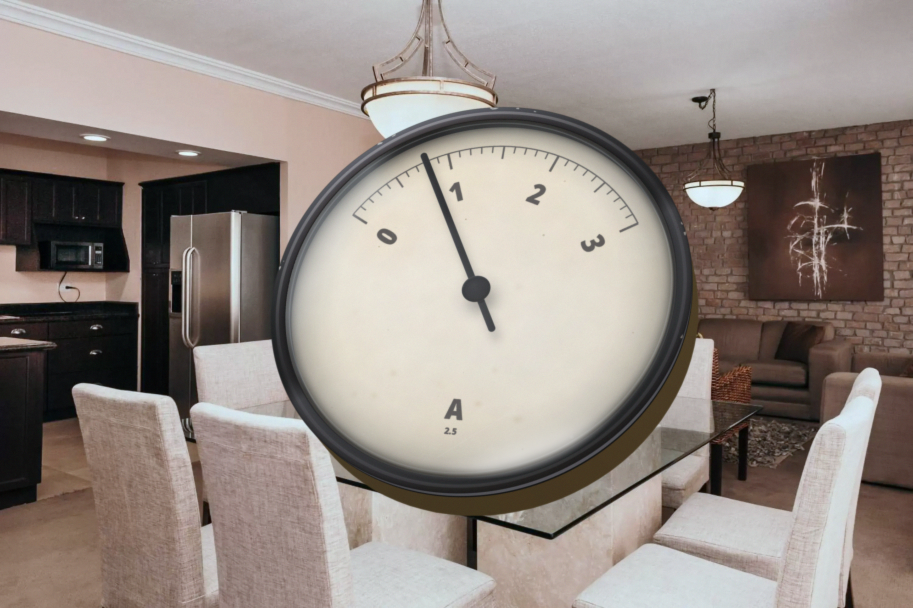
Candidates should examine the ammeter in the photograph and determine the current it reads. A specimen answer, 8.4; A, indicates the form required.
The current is 0.8; A
